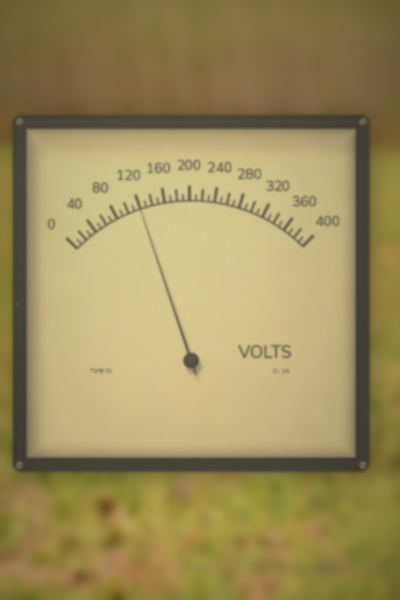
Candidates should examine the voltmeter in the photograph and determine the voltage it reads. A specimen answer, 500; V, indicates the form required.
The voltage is 120; V
